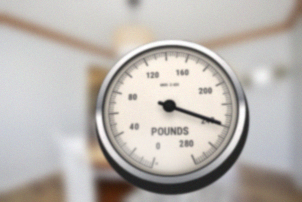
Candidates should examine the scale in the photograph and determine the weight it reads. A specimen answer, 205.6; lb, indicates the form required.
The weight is 240; lb
